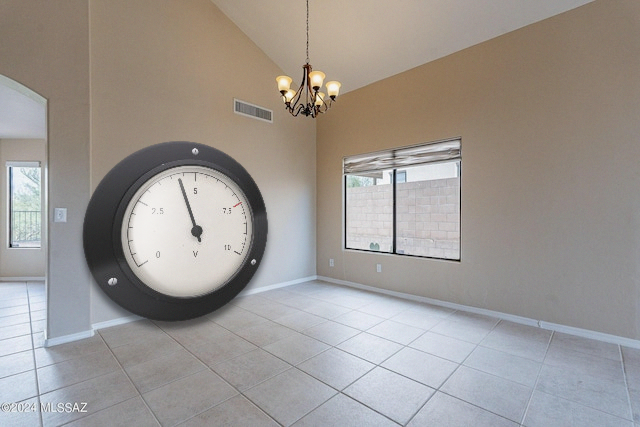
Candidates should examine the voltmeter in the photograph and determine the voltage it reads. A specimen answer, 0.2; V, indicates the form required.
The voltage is 4.25; V
